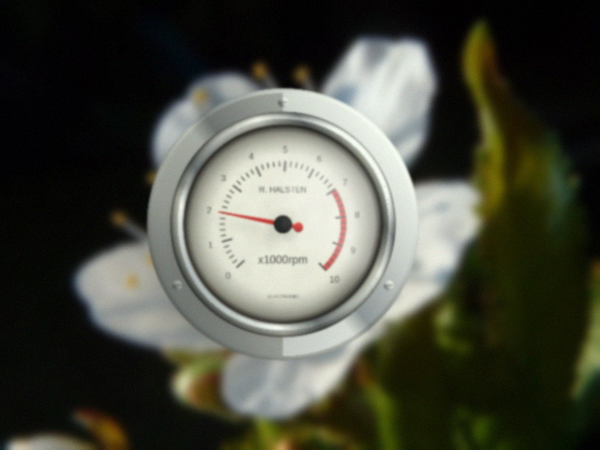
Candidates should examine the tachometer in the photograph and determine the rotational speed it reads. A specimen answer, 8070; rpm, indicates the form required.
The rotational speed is 2000; rpm
